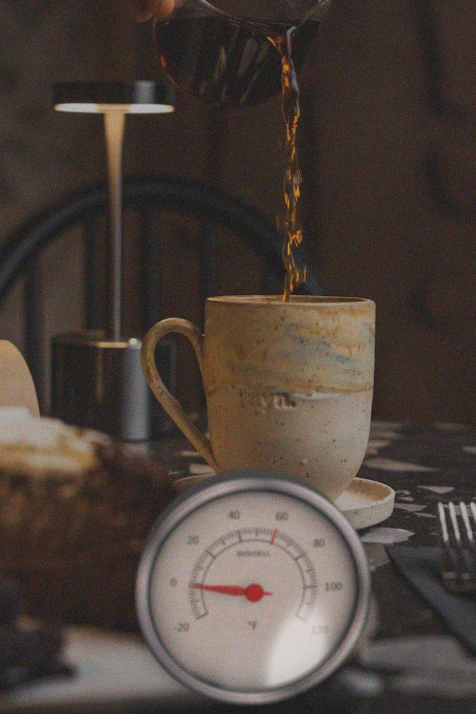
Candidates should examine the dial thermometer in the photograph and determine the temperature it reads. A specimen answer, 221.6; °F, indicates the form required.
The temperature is 0; °F
